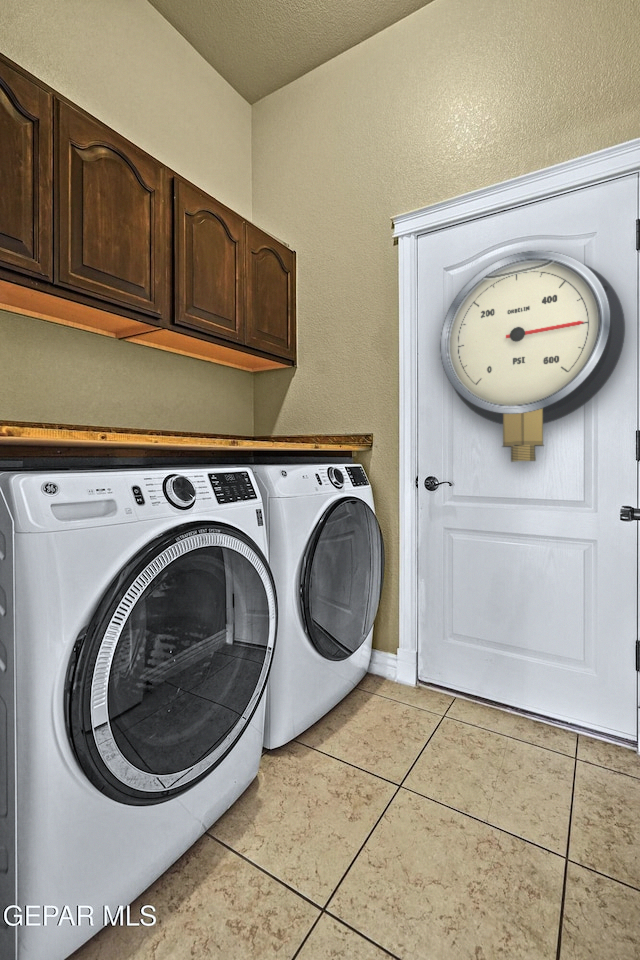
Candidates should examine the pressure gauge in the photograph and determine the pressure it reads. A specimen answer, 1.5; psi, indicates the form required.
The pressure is 500; psi
